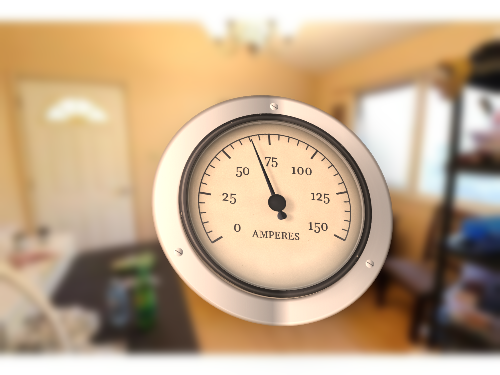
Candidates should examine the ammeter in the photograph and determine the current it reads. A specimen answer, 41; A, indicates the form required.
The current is 65; A
